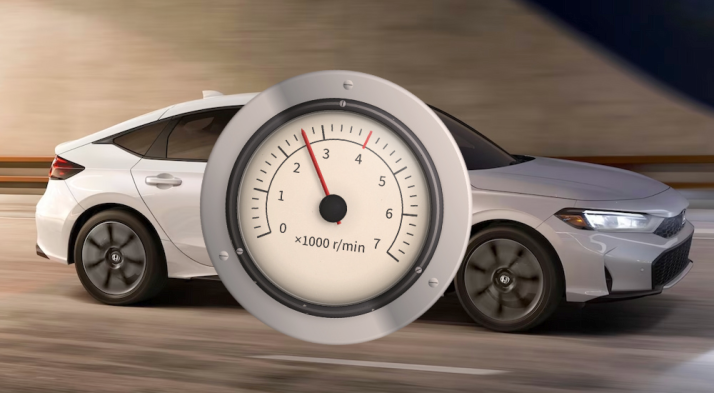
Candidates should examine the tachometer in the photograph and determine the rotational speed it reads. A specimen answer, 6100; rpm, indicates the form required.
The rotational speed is 2600; rpm
